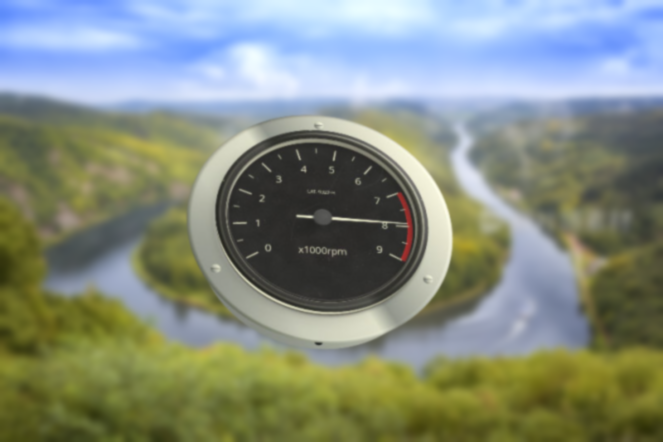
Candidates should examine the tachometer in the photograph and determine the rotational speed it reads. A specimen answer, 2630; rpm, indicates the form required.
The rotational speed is 8000; rpm
